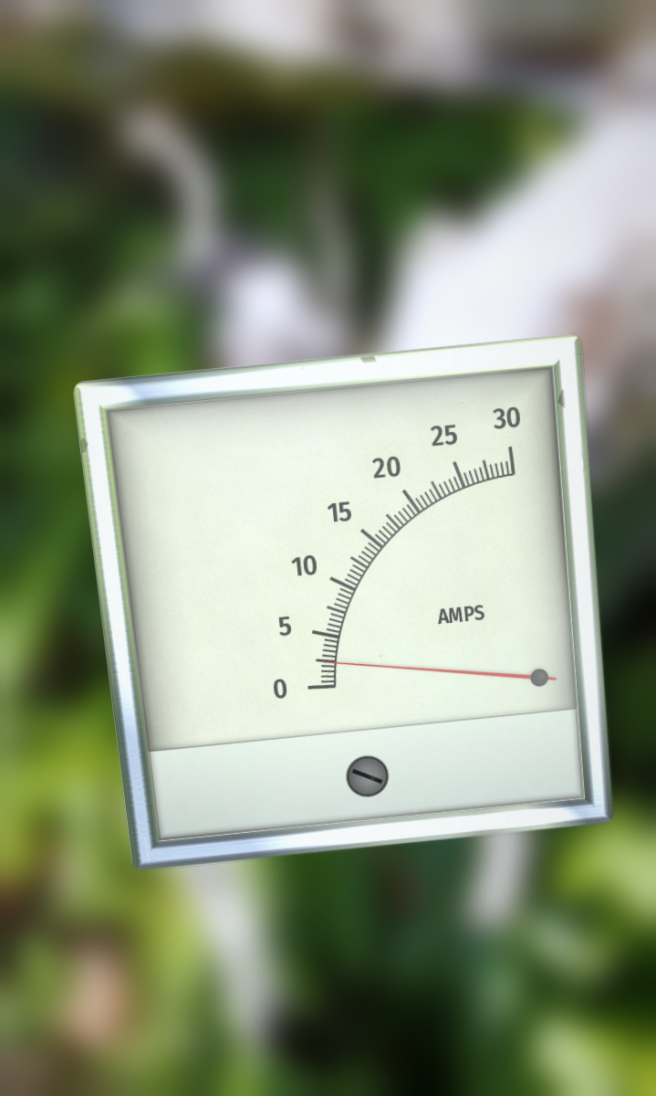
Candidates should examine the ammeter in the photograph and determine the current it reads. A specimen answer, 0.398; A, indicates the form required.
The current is 2.5; A
